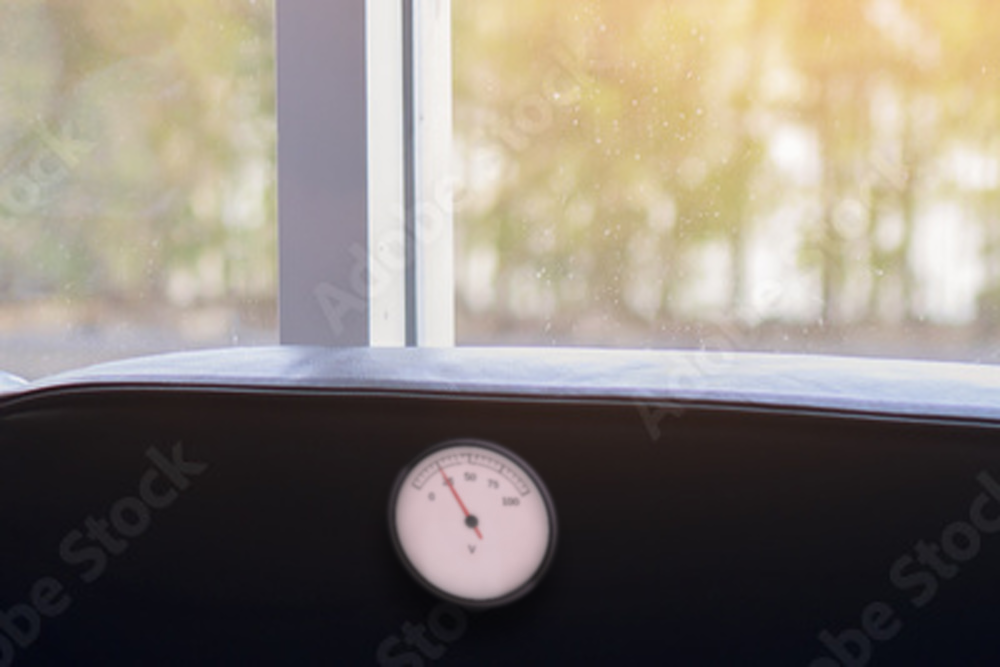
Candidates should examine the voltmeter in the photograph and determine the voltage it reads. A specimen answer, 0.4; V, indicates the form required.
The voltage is 25; V
